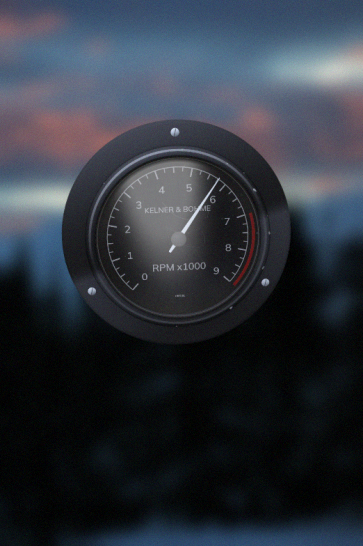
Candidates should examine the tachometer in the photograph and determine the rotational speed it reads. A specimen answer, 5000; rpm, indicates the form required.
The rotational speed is 5750; rpm
